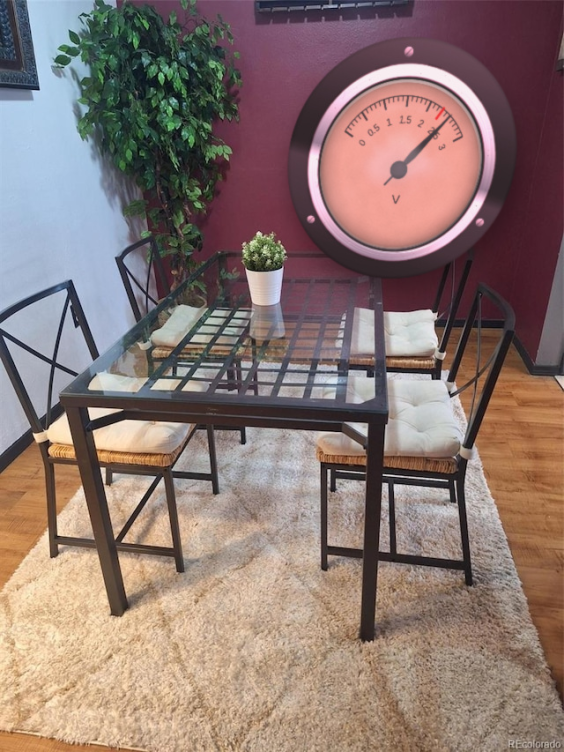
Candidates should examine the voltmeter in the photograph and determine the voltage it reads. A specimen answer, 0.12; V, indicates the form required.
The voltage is 2.5; V
